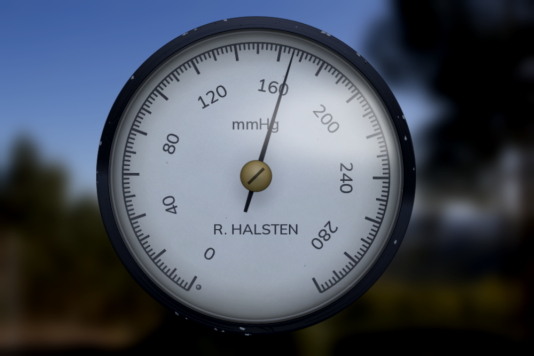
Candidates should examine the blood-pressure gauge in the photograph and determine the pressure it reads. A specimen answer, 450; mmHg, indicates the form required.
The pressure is 166; mmHg
